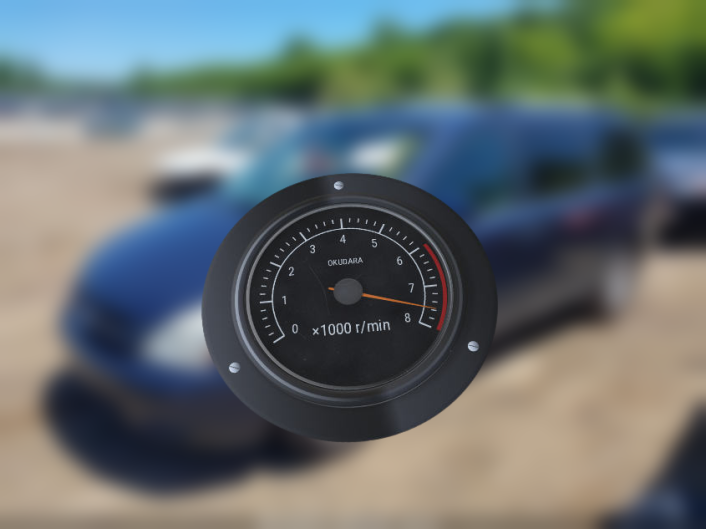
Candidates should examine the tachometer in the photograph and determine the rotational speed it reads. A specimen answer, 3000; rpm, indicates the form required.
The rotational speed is 7600; rpm
